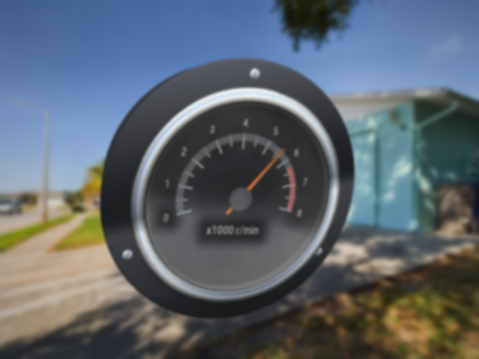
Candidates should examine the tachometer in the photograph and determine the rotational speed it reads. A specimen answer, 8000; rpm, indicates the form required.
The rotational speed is 5500; rpm
